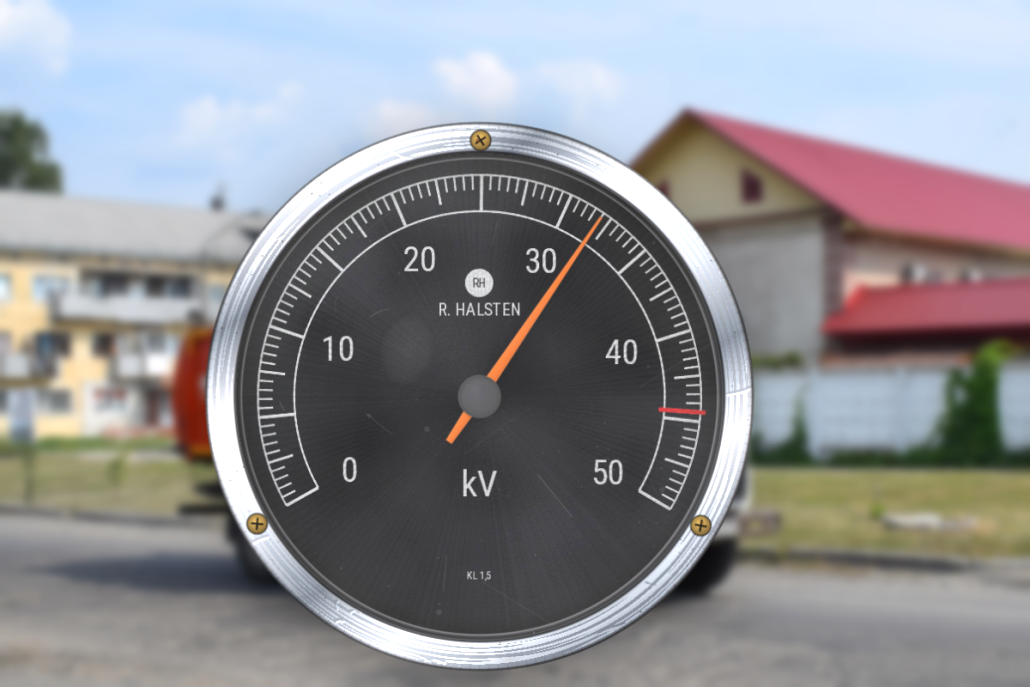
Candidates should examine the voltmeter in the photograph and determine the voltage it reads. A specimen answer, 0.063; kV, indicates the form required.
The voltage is 32; kV
